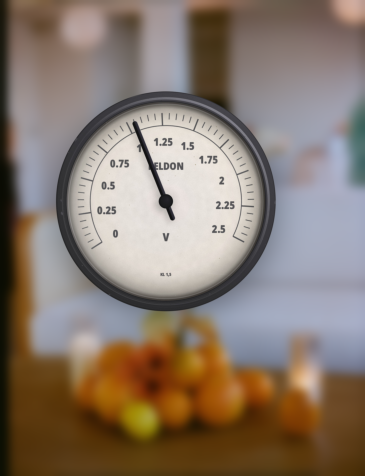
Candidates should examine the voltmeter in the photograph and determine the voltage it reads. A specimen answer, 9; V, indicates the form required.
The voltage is 1.05; V
